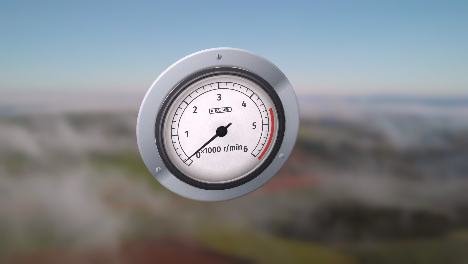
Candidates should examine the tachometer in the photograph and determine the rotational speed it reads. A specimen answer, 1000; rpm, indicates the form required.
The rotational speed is 200; rpm
